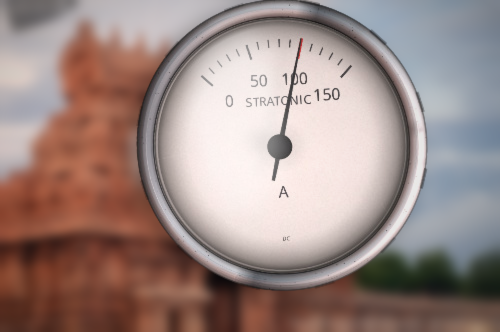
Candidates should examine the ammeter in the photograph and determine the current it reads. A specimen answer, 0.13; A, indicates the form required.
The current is 100; A
